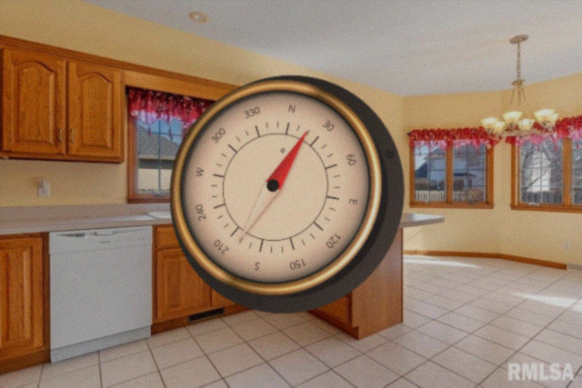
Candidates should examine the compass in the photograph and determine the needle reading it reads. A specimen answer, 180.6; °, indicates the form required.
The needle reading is 20; °
